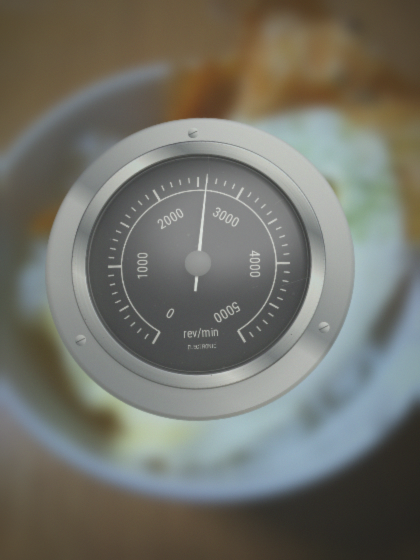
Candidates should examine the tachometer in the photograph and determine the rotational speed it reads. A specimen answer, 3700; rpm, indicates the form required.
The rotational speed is 2600; rpm
